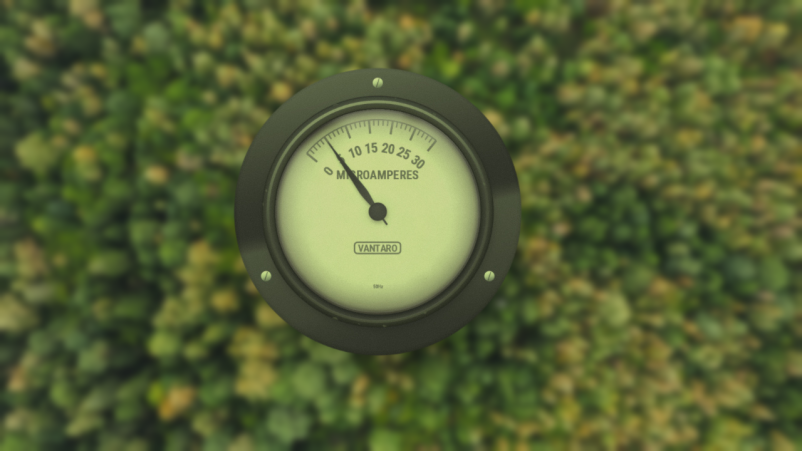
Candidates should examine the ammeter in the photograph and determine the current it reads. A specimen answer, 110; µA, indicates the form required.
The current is 5; µA
